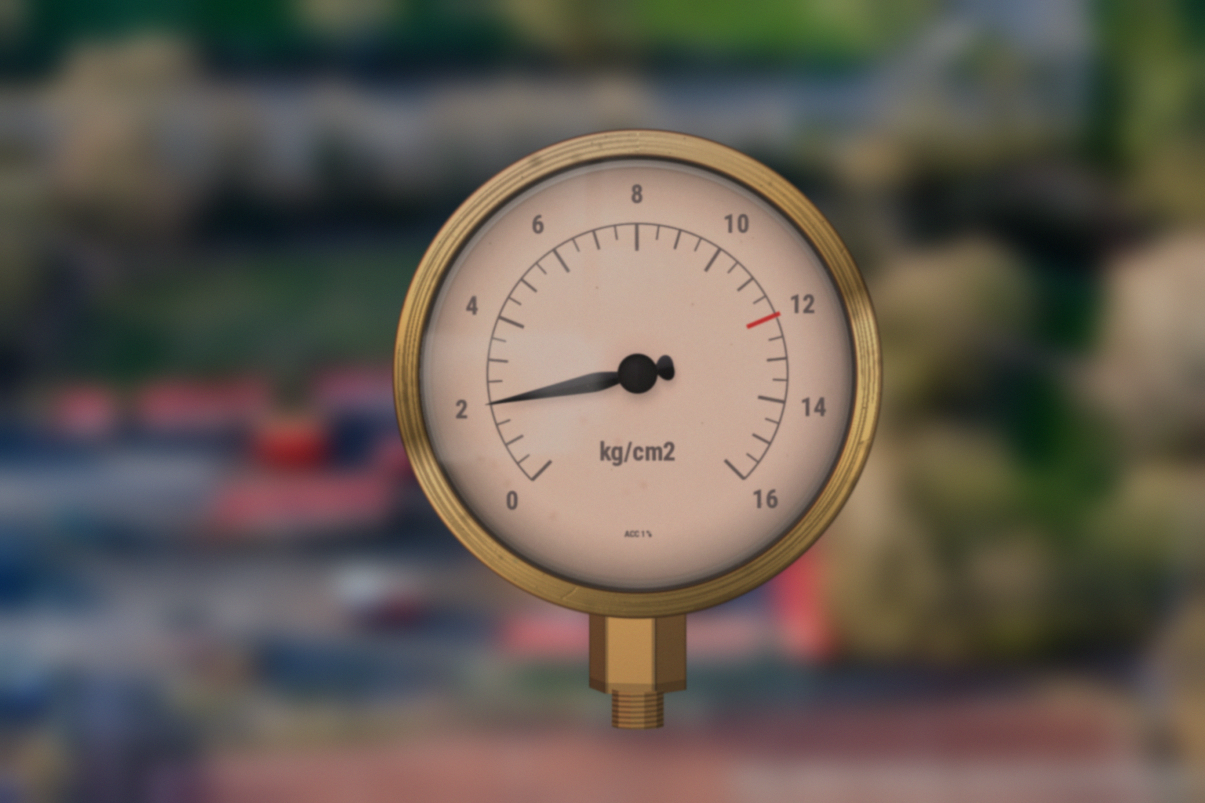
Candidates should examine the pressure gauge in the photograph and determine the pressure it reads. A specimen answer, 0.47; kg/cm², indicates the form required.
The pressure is 2; kg/cm²
